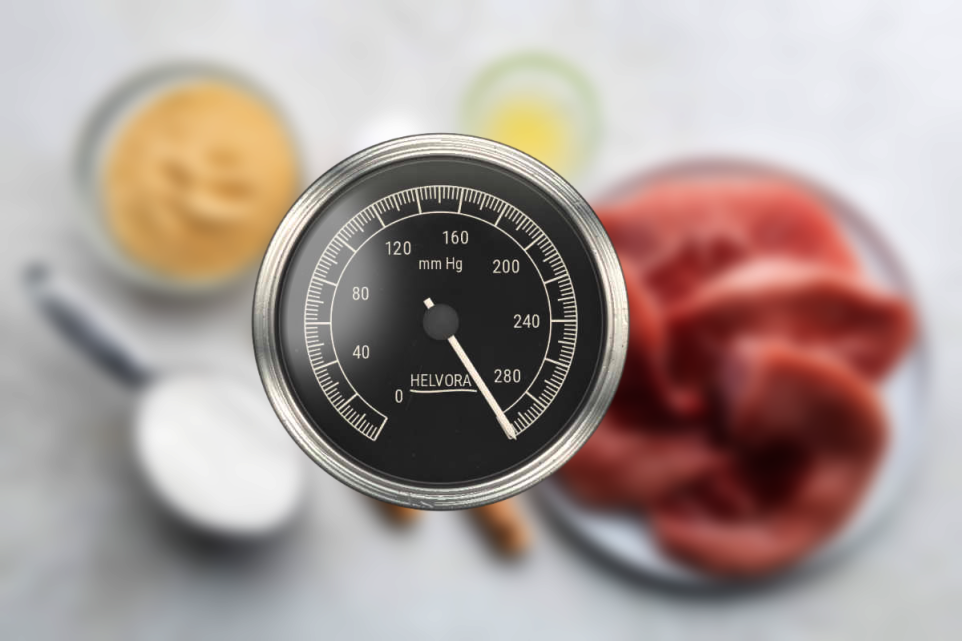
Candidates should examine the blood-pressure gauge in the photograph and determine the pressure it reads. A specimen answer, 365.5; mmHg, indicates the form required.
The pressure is 298; mmHg
